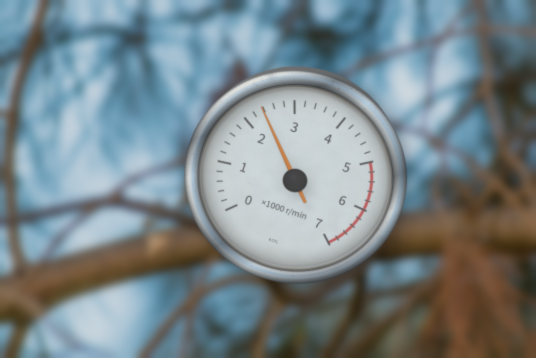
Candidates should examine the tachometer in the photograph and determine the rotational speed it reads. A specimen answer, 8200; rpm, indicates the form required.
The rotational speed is 2400; rpm
